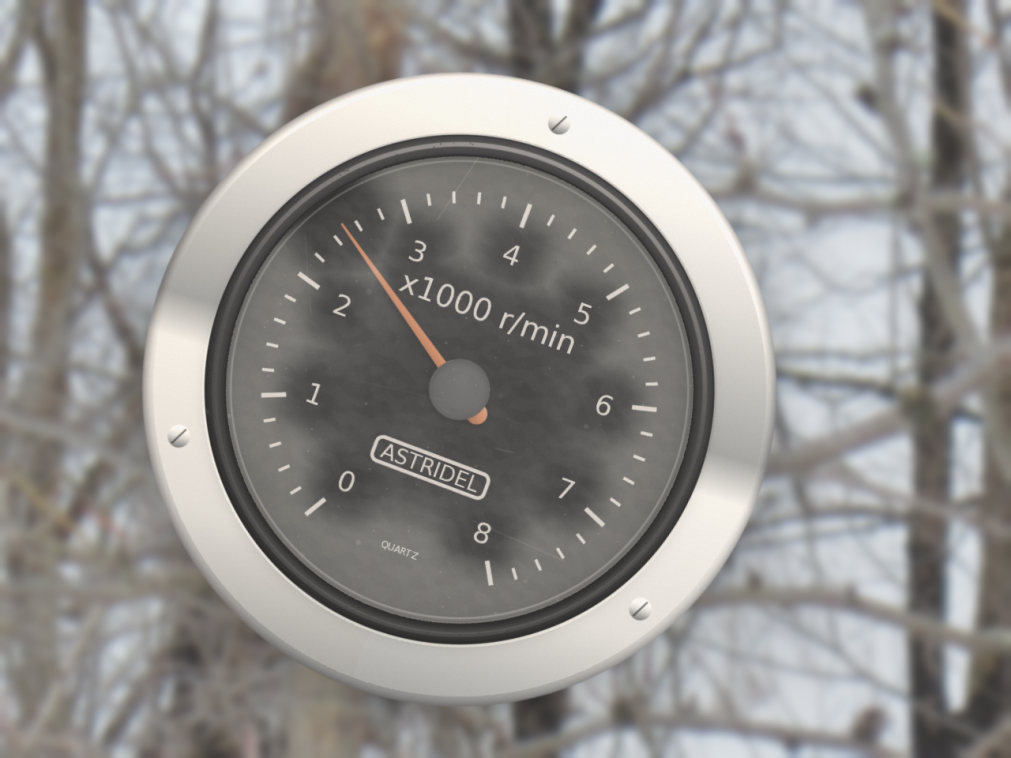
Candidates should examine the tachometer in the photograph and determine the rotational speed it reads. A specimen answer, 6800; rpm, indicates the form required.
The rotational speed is 2500; rpm
